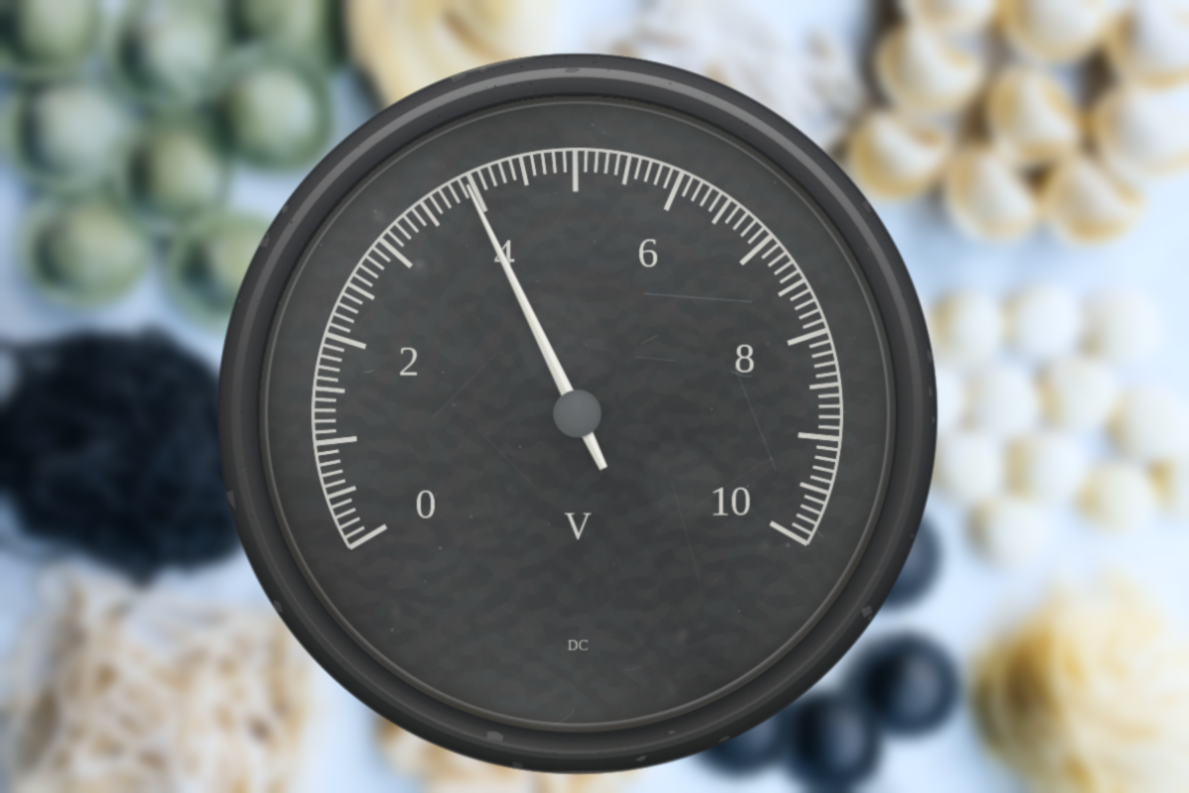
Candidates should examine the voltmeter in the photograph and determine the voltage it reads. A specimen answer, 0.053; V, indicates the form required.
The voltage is 3.95; V
